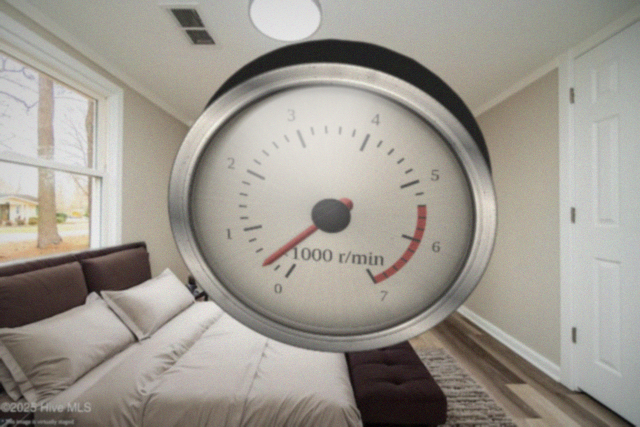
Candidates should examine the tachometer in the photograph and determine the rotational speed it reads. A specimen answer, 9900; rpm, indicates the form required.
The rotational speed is 400; rpm
